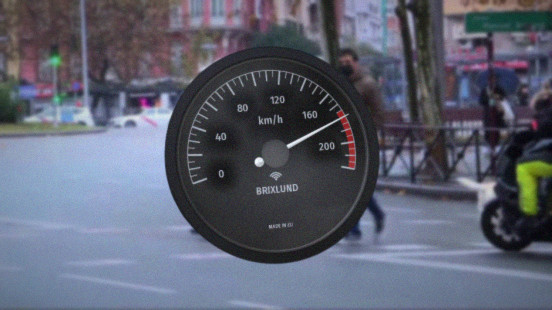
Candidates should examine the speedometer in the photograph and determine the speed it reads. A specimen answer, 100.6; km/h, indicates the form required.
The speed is 180; km/h
